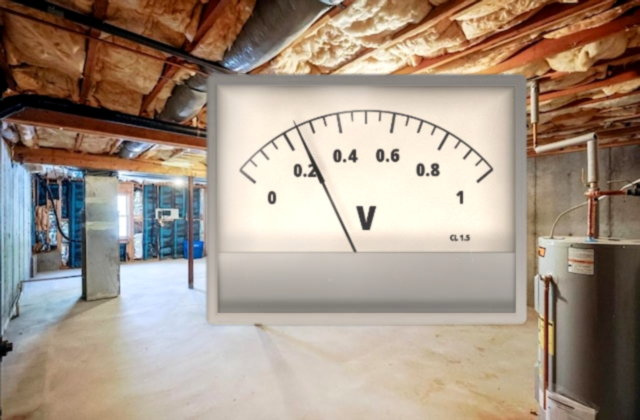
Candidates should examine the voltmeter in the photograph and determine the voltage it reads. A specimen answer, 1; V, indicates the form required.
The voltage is 0.25; V
